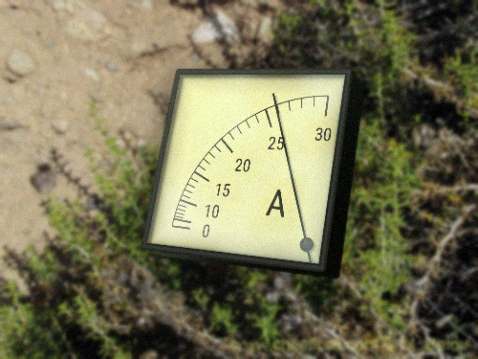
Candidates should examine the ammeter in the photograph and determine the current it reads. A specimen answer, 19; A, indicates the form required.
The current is 26; A
